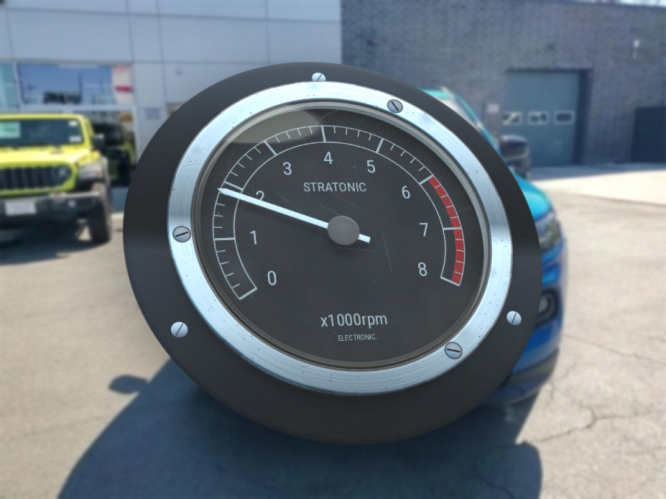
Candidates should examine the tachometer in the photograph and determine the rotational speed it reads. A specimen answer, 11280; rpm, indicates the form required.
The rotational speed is 1800; rpm
